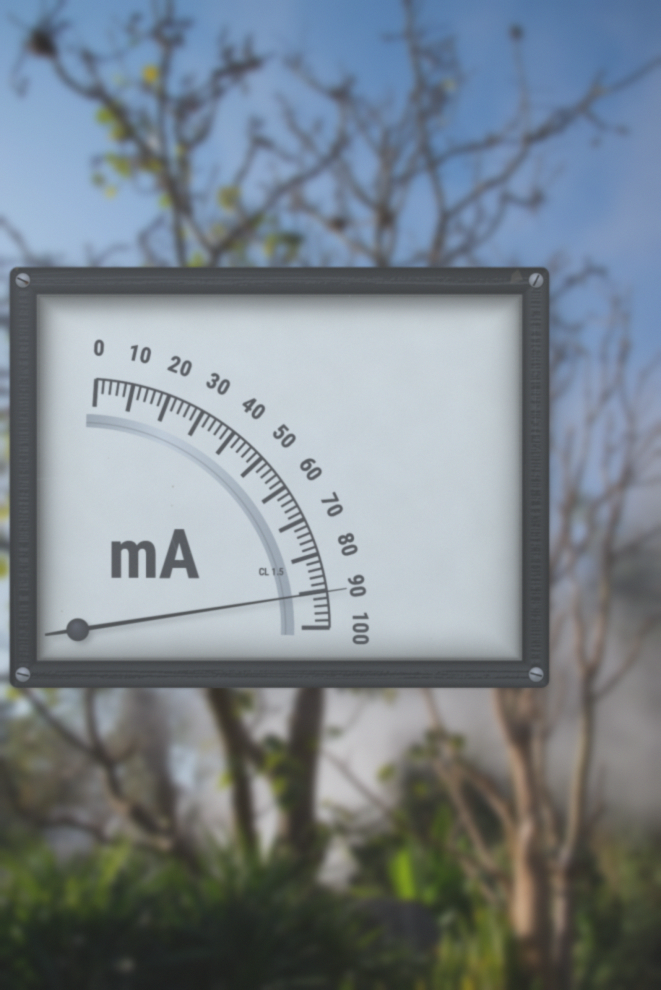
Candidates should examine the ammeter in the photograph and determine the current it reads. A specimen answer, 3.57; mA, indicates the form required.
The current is 90; mA
